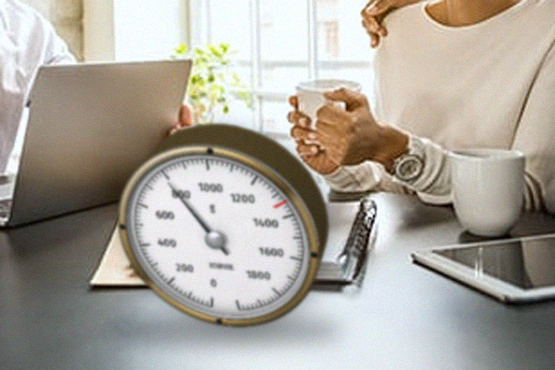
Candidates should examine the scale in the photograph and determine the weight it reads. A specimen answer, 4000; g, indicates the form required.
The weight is 800; g
